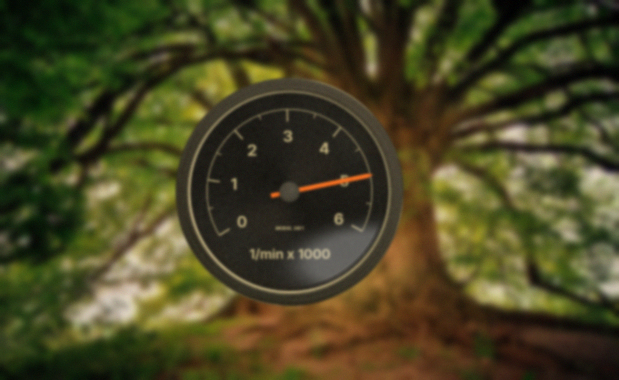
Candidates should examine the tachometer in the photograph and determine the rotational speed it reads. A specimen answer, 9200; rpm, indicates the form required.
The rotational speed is 5000; rpm
